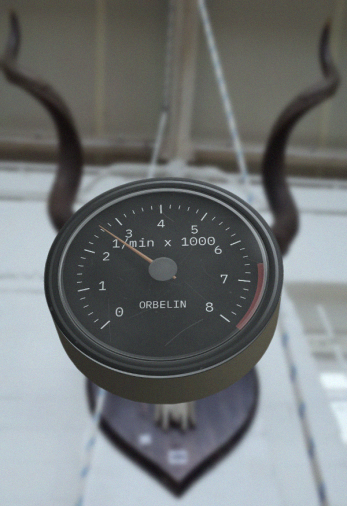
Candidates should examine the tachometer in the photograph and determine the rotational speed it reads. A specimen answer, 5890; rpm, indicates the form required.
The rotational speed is 2600; rpm
